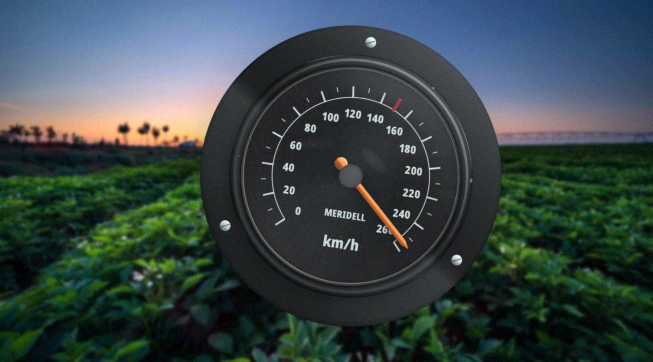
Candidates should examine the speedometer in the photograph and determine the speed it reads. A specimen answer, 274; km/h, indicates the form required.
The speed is 255; km/h
